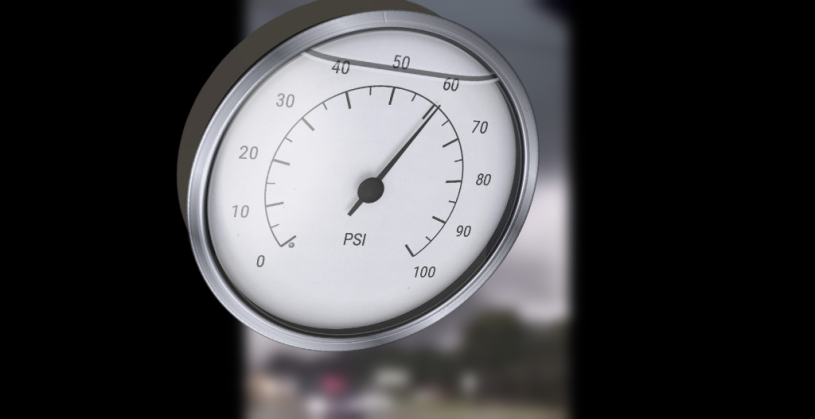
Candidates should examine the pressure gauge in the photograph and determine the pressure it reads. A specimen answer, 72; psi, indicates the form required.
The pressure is 60; psi
